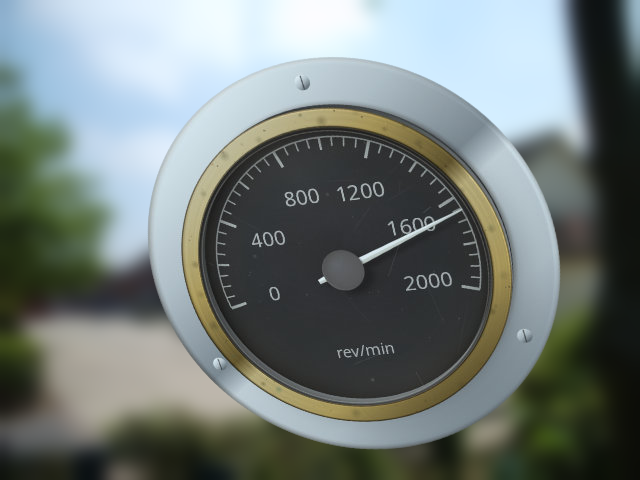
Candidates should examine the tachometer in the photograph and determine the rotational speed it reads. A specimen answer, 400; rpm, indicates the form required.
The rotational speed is 1650; rpm
